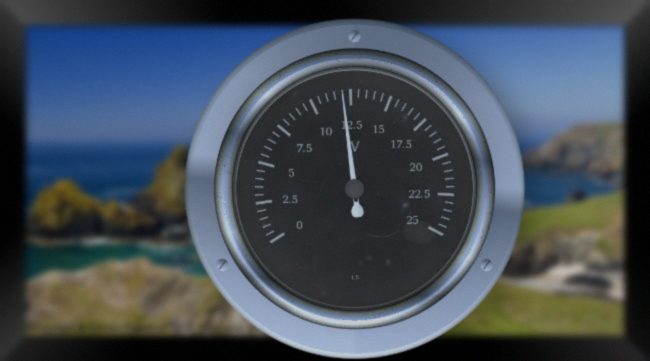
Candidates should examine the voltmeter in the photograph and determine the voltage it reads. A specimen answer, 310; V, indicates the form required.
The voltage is 12; V
